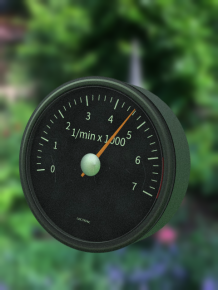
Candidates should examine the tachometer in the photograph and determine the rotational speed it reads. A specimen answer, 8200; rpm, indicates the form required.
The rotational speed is 4600; rpm
